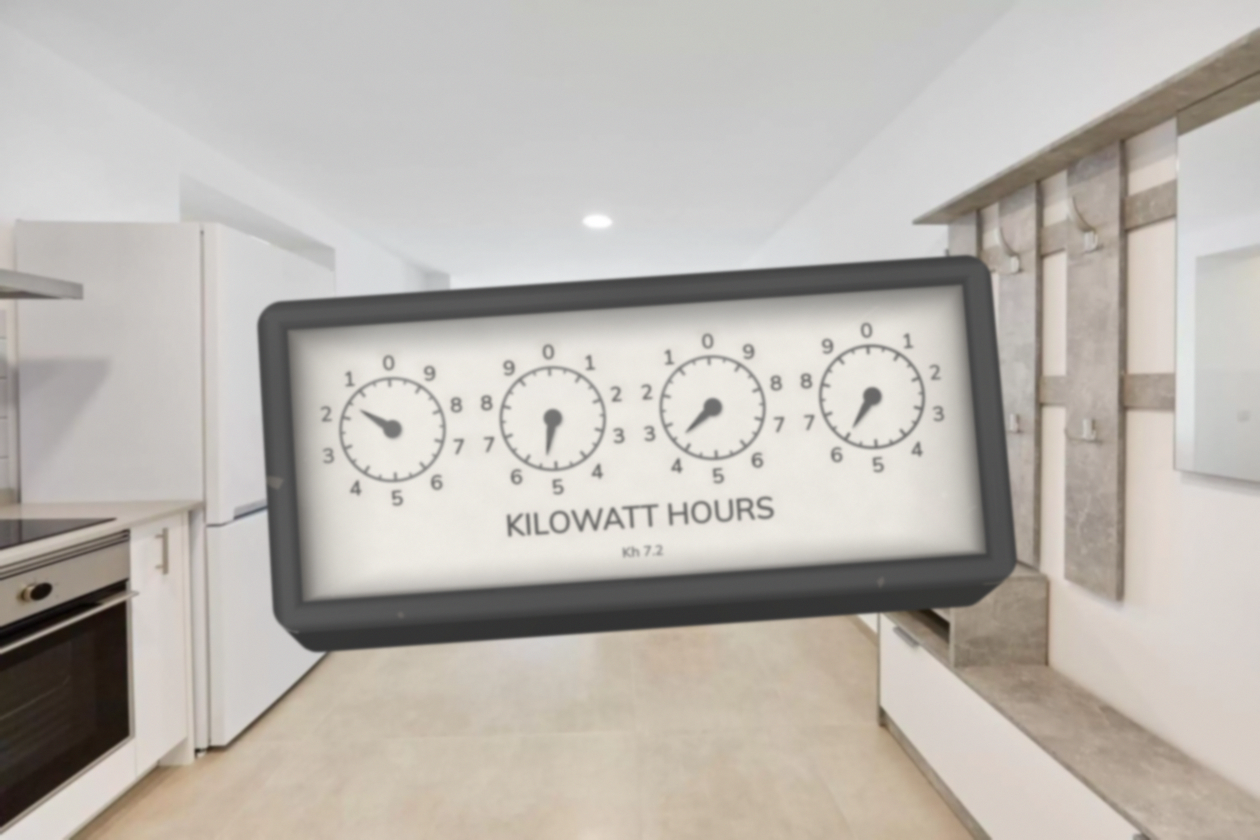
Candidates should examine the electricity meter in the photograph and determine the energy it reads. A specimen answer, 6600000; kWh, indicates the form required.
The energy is 1536; kWh
